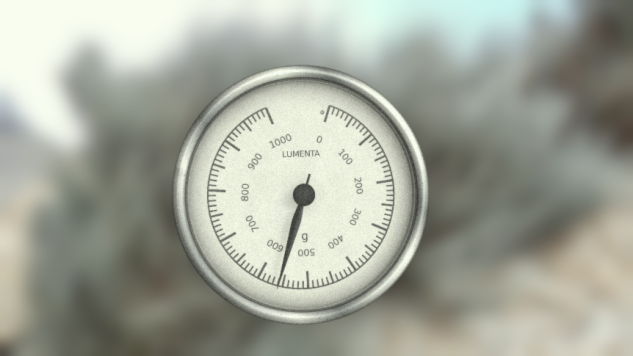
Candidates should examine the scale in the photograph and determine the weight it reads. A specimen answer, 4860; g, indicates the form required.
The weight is 560; g
